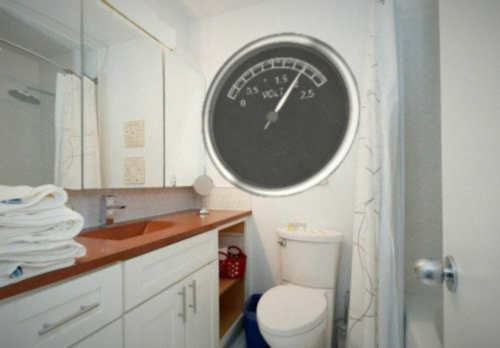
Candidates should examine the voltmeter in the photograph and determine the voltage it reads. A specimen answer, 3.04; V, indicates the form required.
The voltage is 2; V
